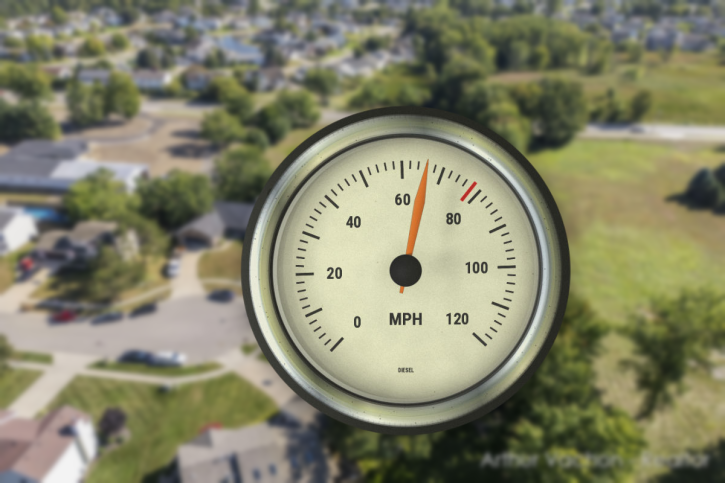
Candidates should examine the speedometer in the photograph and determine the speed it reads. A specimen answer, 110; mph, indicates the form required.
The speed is 66; mph
